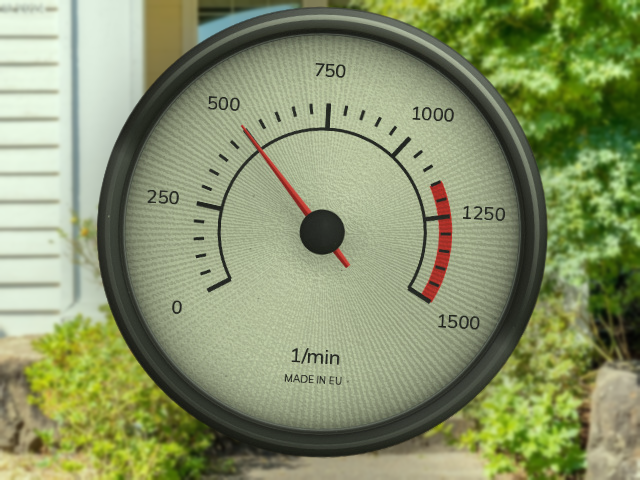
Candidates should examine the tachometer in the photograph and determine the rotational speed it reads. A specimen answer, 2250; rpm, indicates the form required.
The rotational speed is 500; rpm
